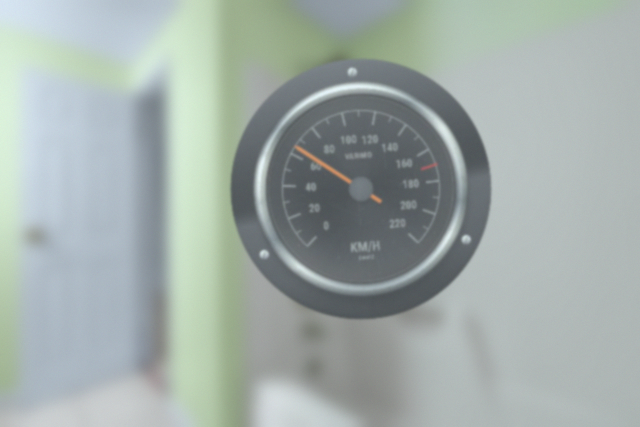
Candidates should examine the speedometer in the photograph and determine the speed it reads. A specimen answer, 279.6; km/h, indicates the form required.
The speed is 65; km/h
